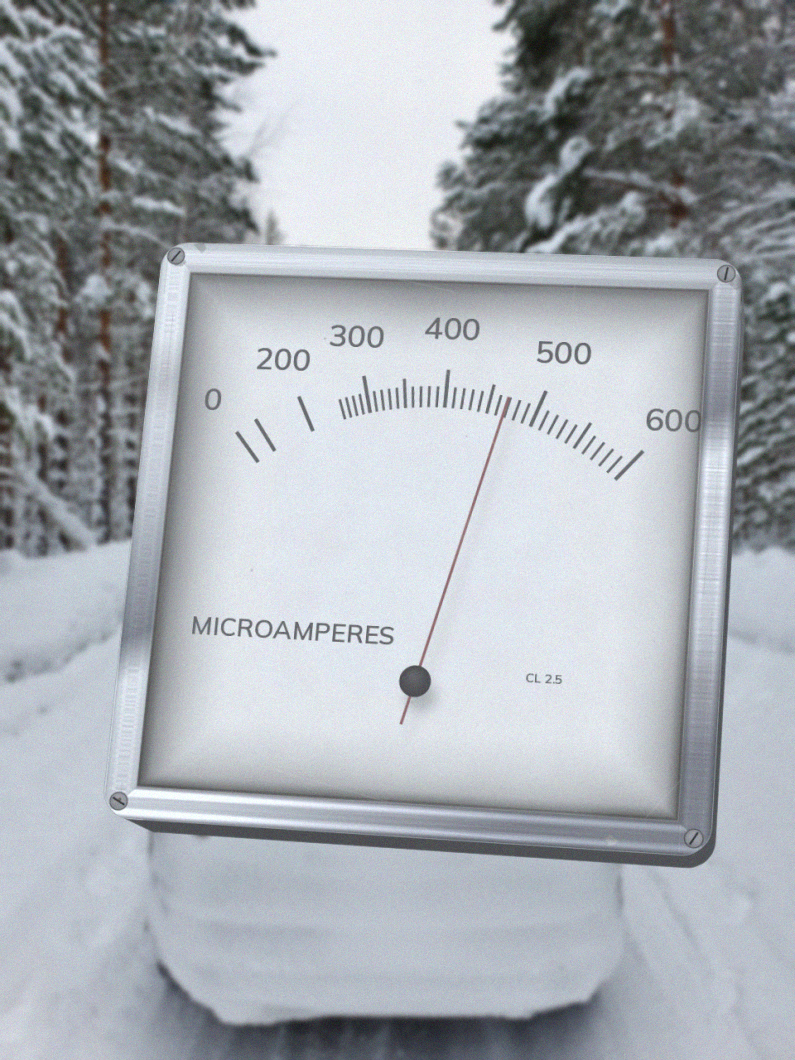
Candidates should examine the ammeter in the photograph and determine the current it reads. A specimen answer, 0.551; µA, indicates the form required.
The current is 470; µA
